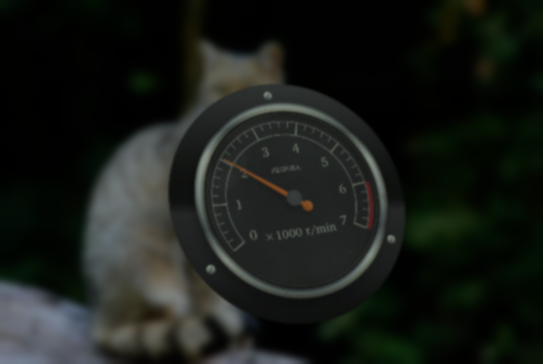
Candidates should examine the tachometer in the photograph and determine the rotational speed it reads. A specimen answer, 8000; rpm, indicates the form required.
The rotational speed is 2000; rpm
